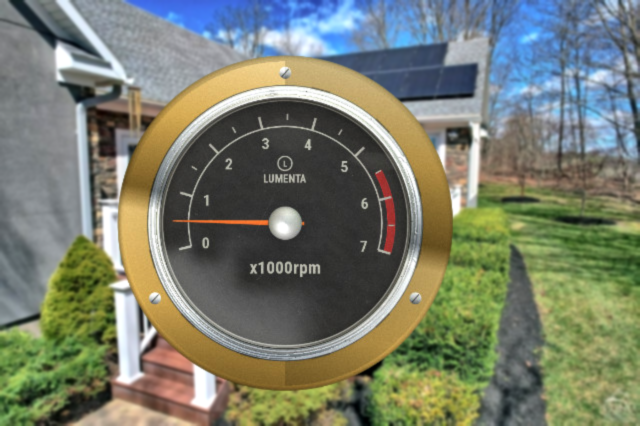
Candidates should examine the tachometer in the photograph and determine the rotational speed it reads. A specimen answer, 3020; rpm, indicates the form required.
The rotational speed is 500; rpm
